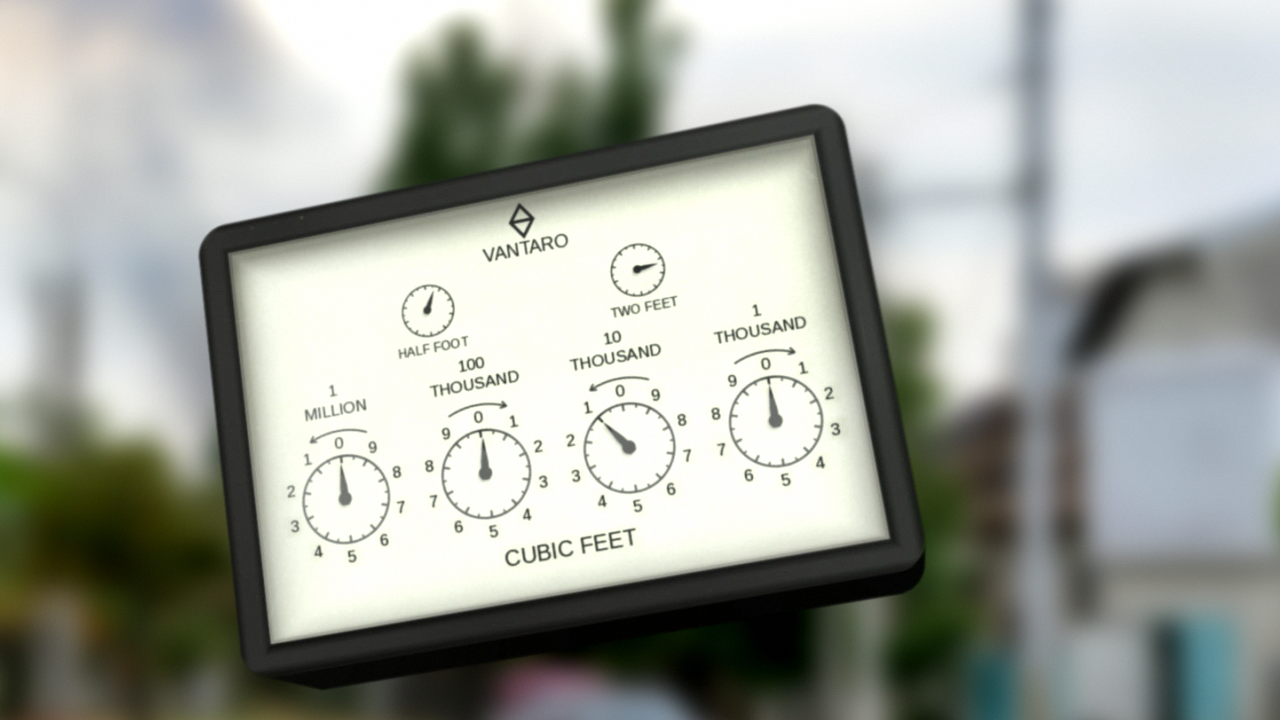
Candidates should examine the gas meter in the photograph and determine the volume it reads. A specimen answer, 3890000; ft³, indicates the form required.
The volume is 1000; ft³
